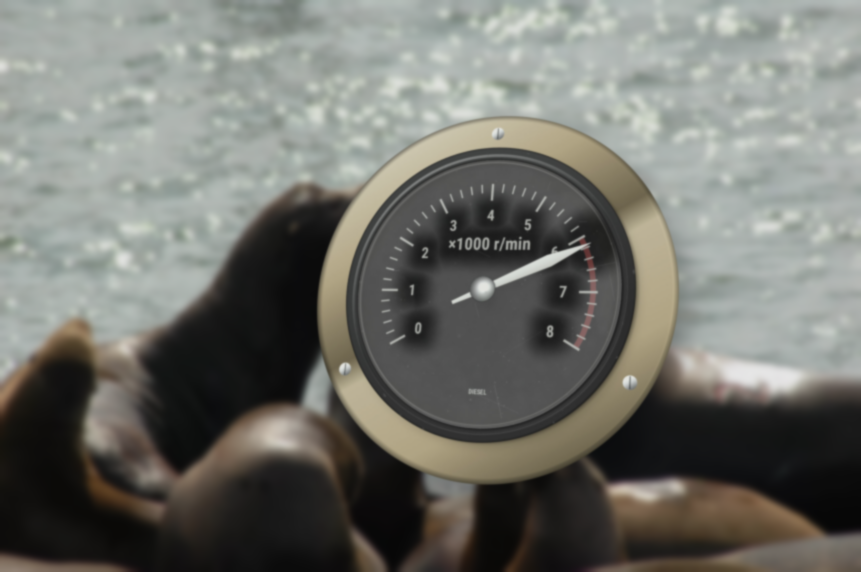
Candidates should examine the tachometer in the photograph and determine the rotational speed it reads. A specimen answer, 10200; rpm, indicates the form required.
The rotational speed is 6200; rpm
